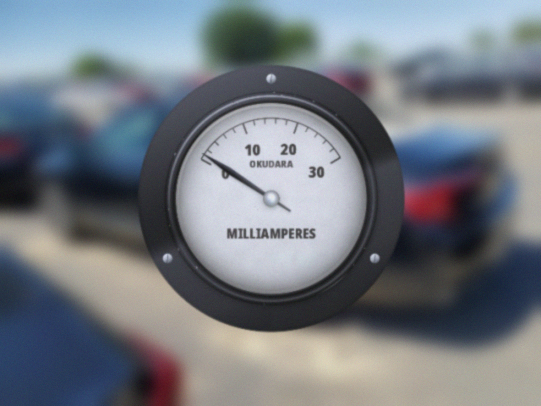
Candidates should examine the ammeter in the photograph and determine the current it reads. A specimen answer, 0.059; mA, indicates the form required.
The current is 1; mA
